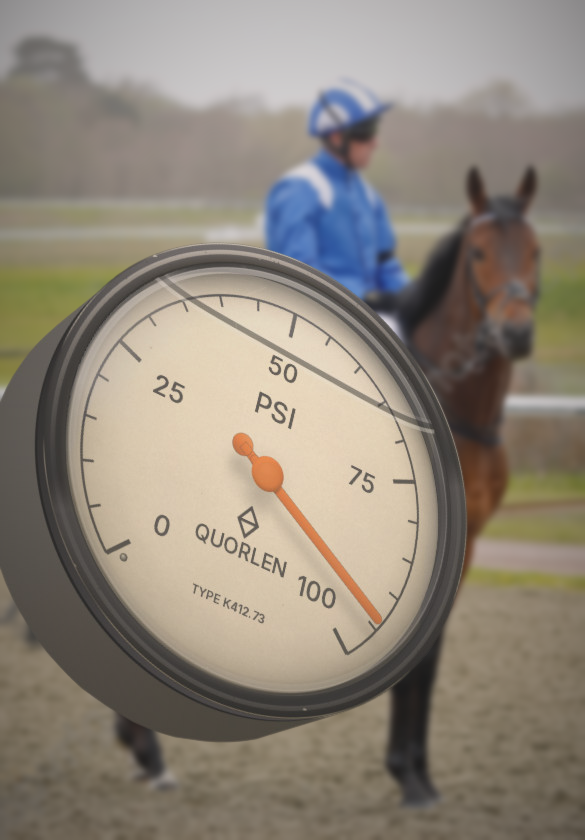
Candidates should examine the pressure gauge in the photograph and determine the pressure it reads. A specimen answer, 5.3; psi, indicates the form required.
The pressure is 95; psi
